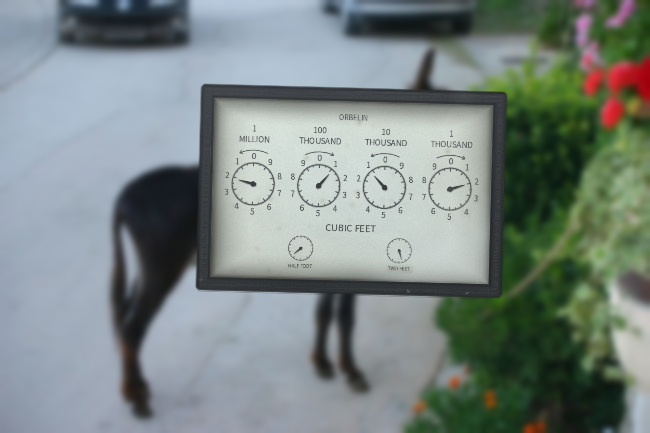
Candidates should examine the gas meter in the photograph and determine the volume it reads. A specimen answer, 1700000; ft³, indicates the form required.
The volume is 211200; ft³
